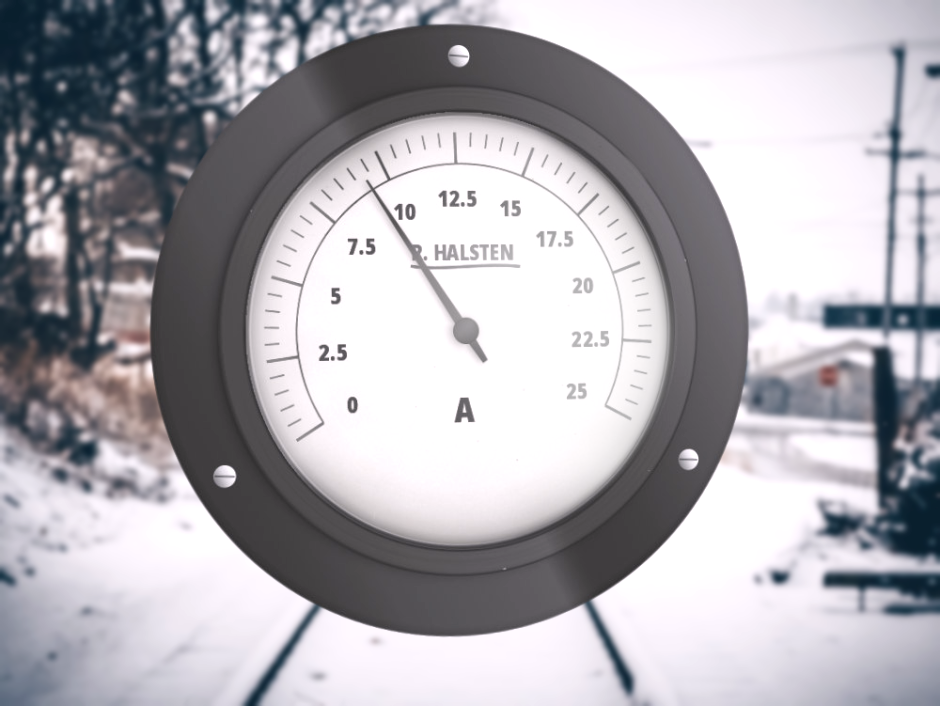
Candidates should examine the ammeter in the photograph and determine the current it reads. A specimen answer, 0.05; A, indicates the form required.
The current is 9.25; A
